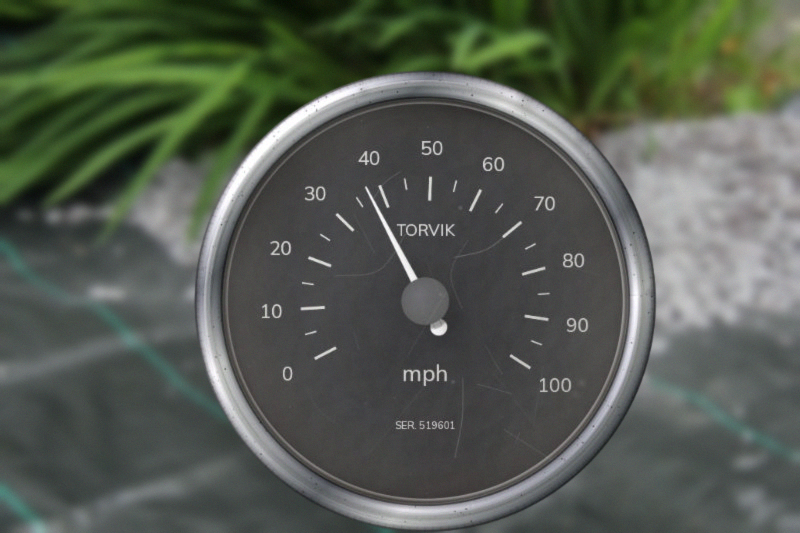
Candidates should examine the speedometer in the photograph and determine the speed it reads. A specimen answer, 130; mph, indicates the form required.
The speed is 37.5; mph
